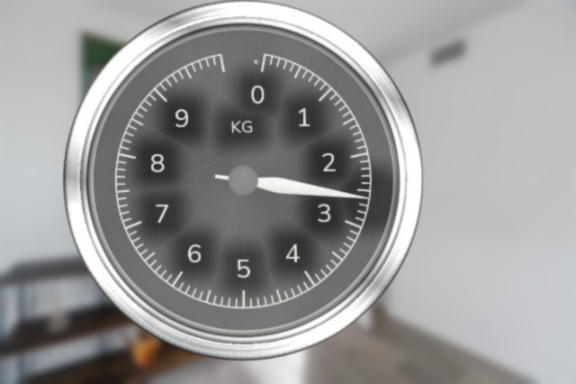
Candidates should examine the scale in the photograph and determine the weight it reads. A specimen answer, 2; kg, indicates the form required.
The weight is 2.6; kg
